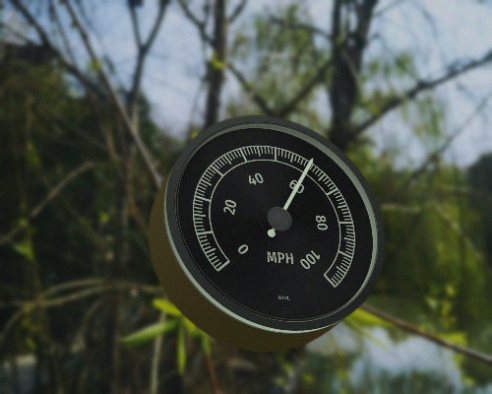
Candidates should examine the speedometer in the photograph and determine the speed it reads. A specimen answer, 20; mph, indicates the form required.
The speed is 60; mph
